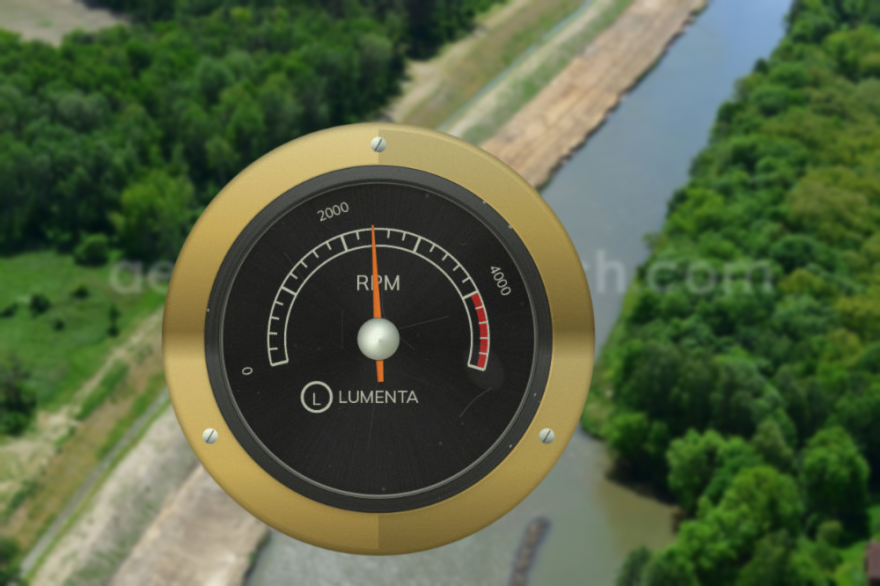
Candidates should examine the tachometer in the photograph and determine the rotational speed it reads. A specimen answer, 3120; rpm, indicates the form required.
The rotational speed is 2400; rpm
